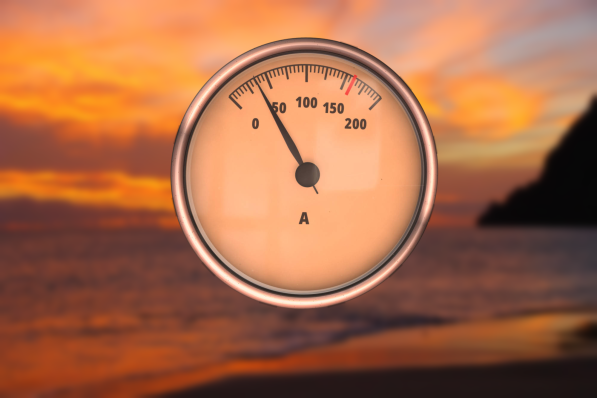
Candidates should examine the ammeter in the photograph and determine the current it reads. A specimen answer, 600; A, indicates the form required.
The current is 35; A
